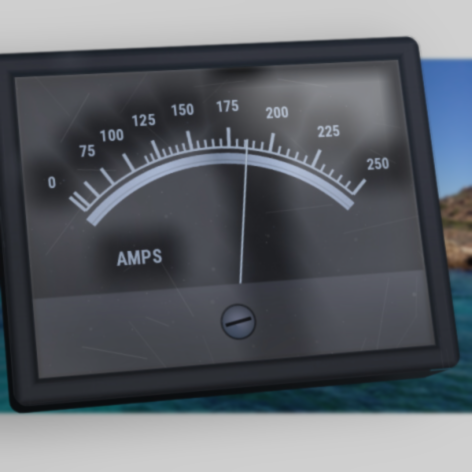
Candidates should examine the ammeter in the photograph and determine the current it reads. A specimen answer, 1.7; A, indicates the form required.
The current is 185; A
